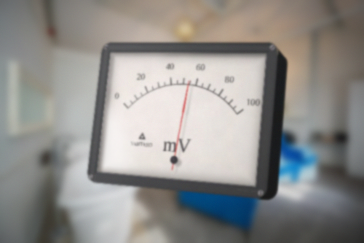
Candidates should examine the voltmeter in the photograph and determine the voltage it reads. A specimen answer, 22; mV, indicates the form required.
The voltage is 55; mV
